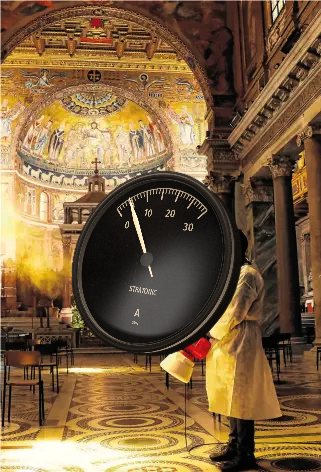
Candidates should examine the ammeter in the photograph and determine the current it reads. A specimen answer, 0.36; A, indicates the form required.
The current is 5; A
